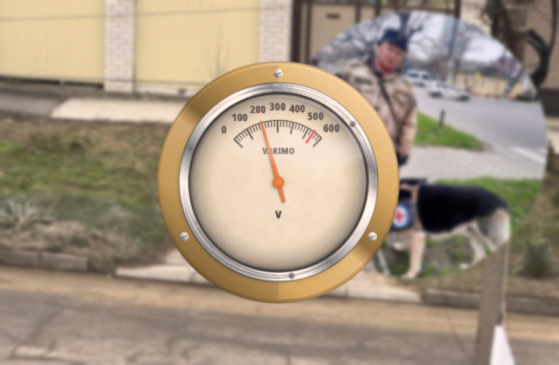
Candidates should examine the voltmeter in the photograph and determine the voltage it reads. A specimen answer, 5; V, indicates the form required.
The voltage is 200; V
